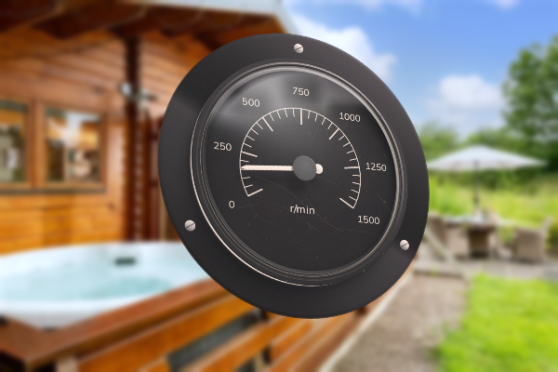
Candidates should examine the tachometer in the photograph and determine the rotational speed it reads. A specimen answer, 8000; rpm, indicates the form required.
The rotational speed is 150; rpm
